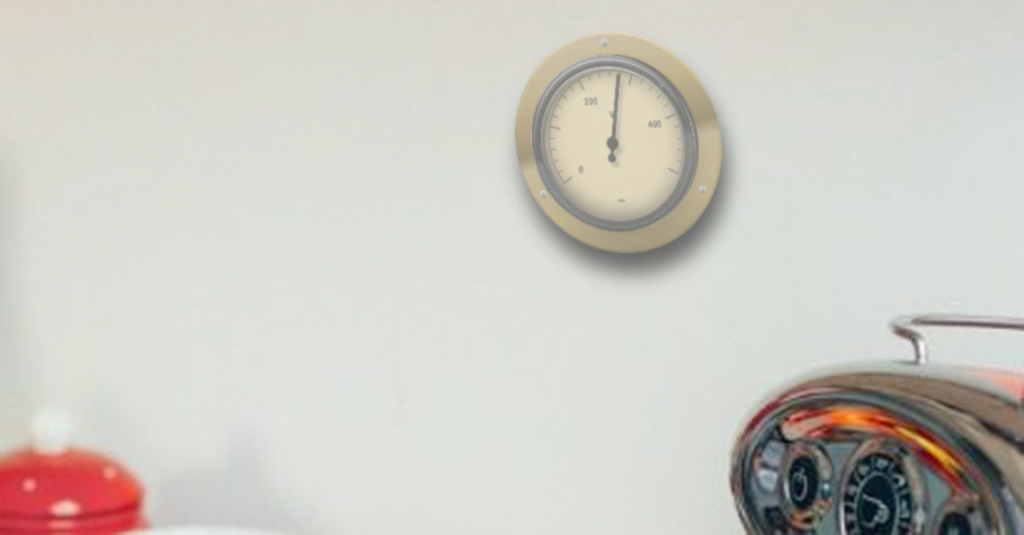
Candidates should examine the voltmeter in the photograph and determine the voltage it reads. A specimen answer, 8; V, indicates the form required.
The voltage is 280; V
